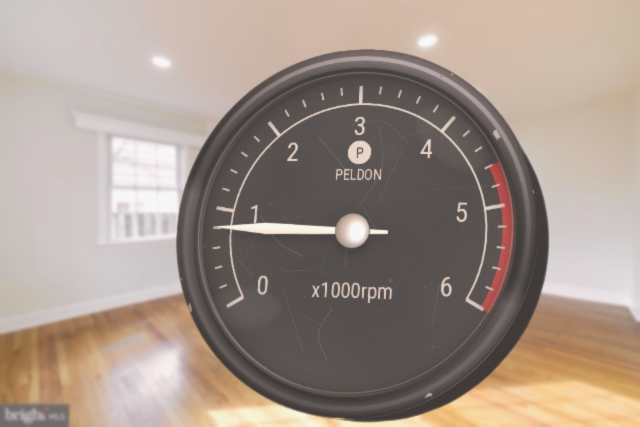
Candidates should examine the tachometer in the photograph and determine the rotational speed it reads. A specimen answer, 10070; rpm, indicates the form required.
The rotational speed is 800; rpm
